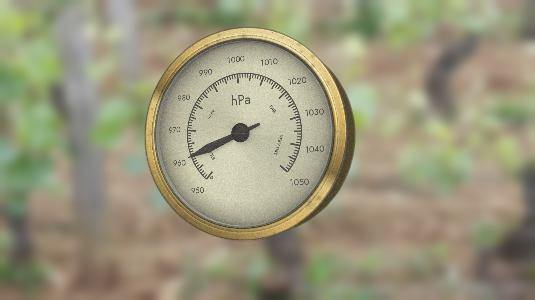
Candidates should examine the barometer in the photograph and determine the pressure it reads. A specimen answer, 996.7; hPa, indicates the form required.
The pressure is 960; hPa
